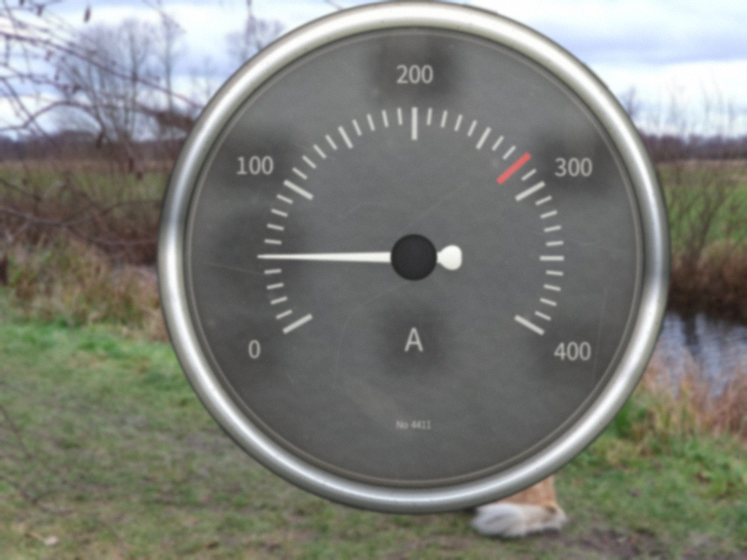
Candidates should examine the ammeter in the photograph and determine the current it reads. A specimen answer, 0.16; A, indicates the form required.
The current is 50; A
